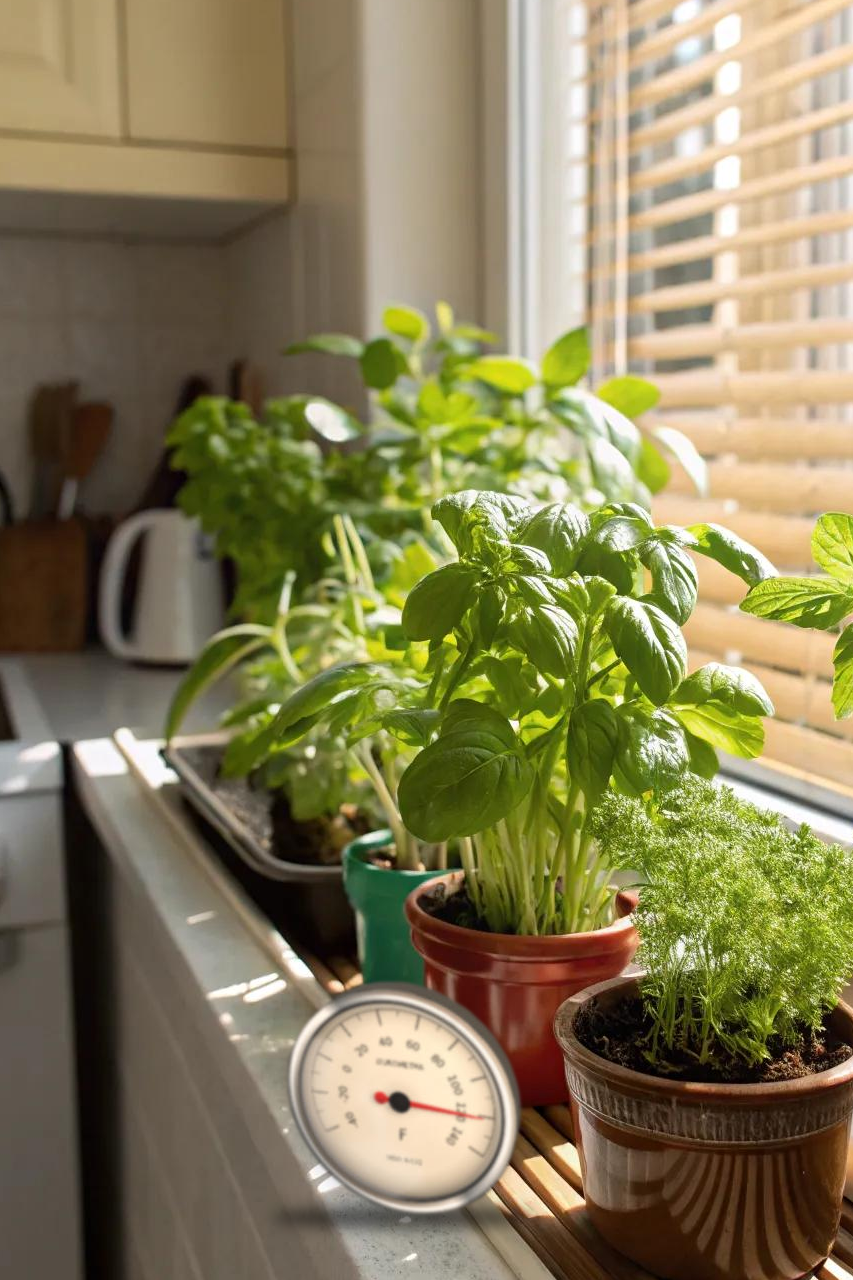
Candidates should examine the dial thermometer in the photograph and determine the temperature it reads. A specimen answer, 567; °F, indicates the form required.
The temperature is 120; °F
